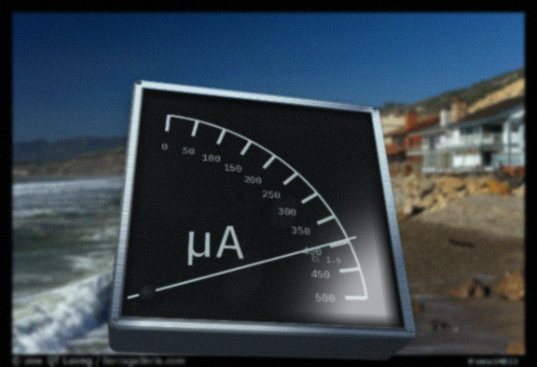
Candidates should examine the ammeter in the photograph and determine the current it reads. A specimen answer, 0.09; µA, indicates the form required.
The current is 400; µA
